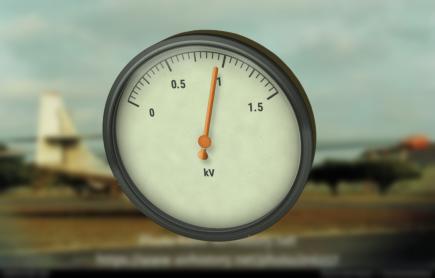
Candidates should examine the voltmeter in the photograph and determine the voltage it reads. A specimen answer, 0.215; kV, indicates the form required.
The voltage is 0.95; kV
